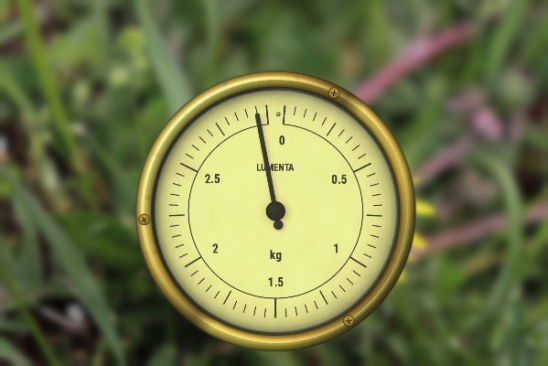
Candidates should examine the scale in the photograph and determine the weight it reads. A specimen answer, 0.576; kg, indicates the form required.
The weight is 2.95; kg
